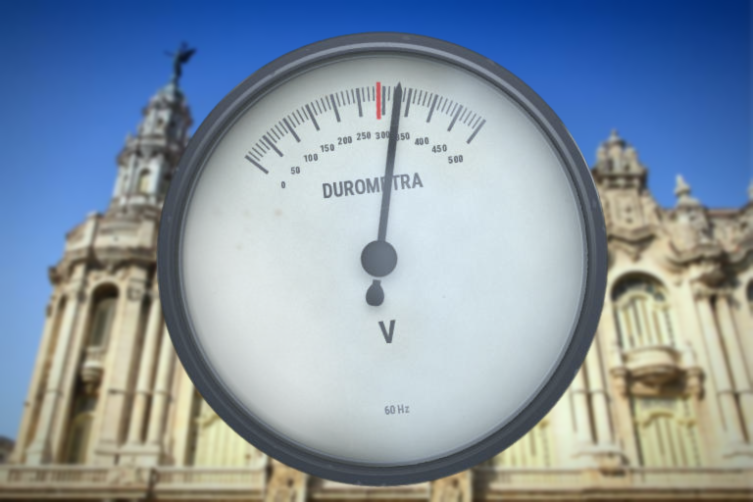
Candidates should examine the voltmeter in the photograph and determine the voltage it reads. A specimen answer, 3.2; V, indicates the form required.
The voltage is 330; V
